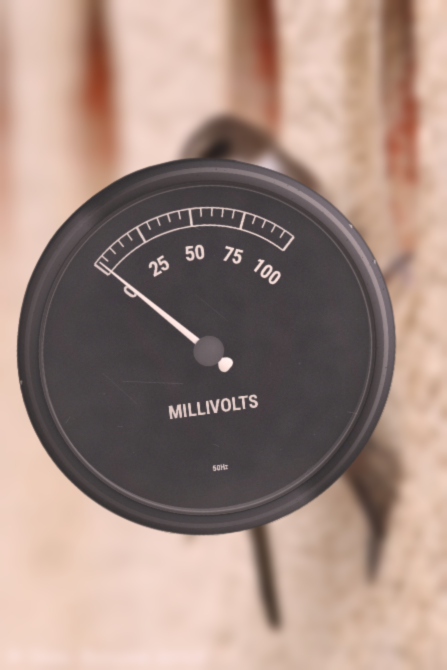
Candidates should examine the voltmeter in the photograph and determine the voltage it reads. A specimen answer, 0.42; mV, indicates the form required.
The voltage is 2.5; mV
